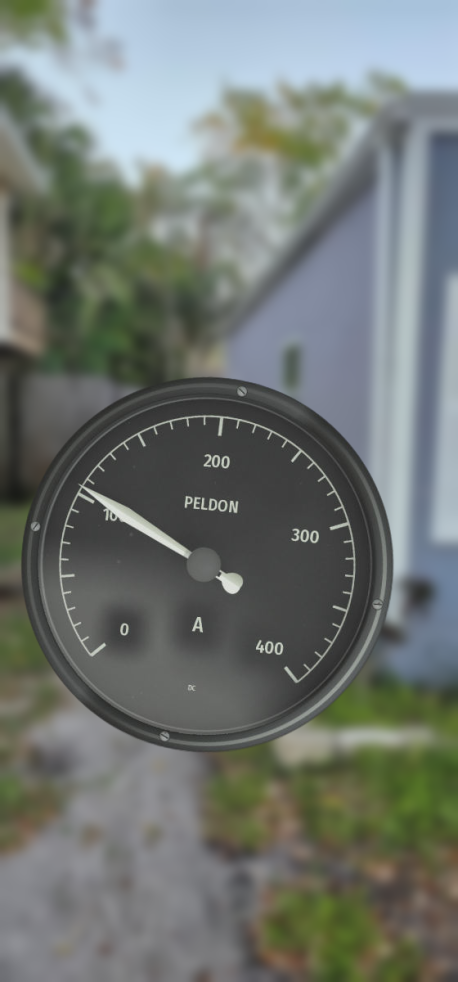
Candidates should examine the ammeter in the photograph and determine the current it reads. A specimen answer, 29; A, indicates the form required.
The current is 105; A
